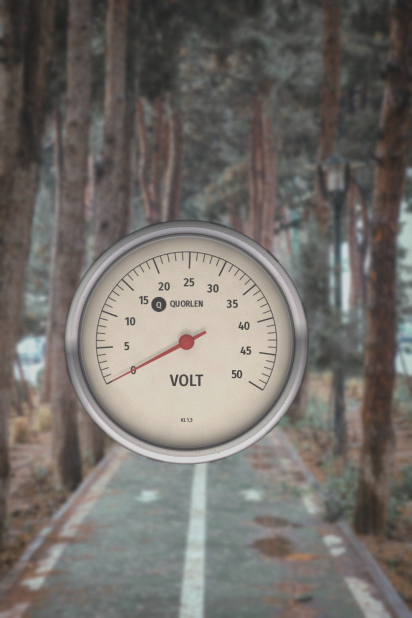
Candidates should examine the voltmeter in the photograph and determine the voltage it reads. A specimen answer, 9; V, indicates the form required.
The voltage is 0; V
